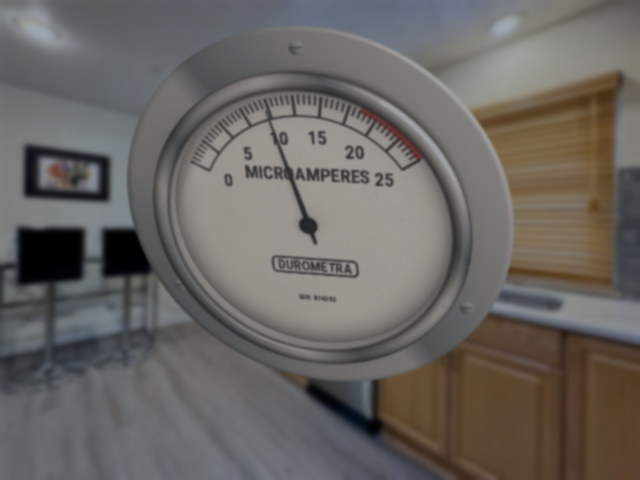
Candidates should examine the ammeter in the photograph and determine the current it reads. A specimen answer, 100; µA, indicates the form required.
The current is 10; µA
